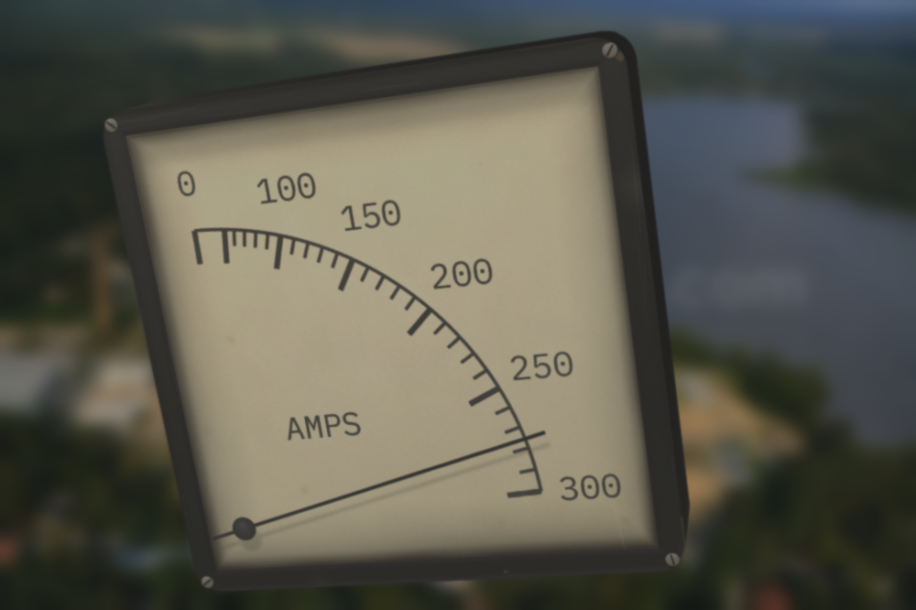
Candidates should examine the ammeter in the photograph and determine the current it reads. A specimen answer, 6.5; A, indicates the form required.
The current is 275; A
